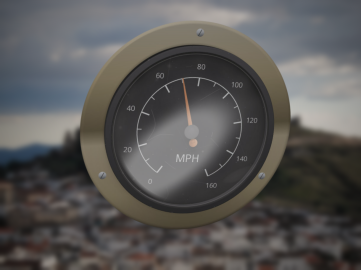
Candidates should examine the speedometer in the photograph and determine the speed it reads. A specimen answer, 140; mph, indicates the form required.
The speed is 70; mph
